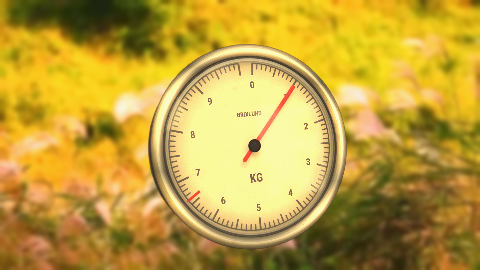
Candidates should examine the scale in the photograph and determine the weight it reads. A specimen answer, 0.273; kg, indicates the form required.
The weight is 1; kg
